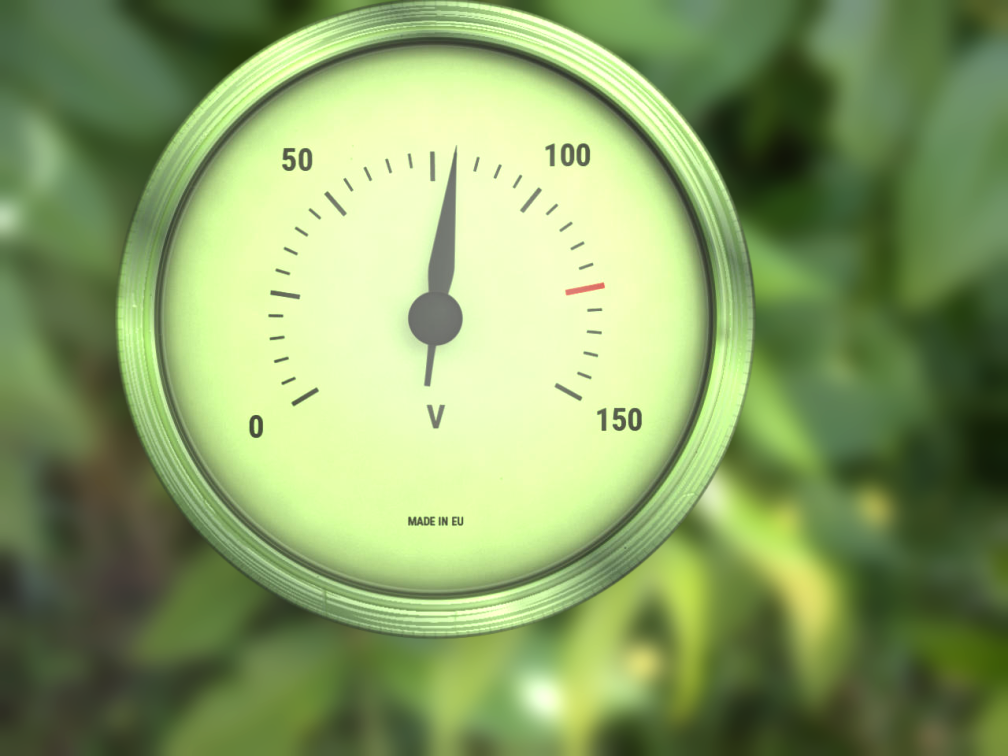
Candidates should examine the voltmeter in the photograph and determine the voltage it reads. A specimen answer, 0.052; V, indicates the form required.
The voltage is 80; V
